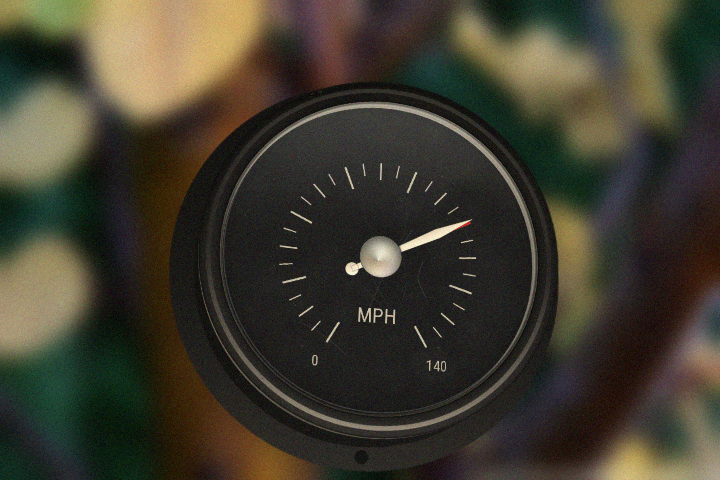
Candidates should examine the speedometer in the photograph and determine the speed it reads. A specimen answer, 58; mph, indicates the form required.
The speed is 100; mph
